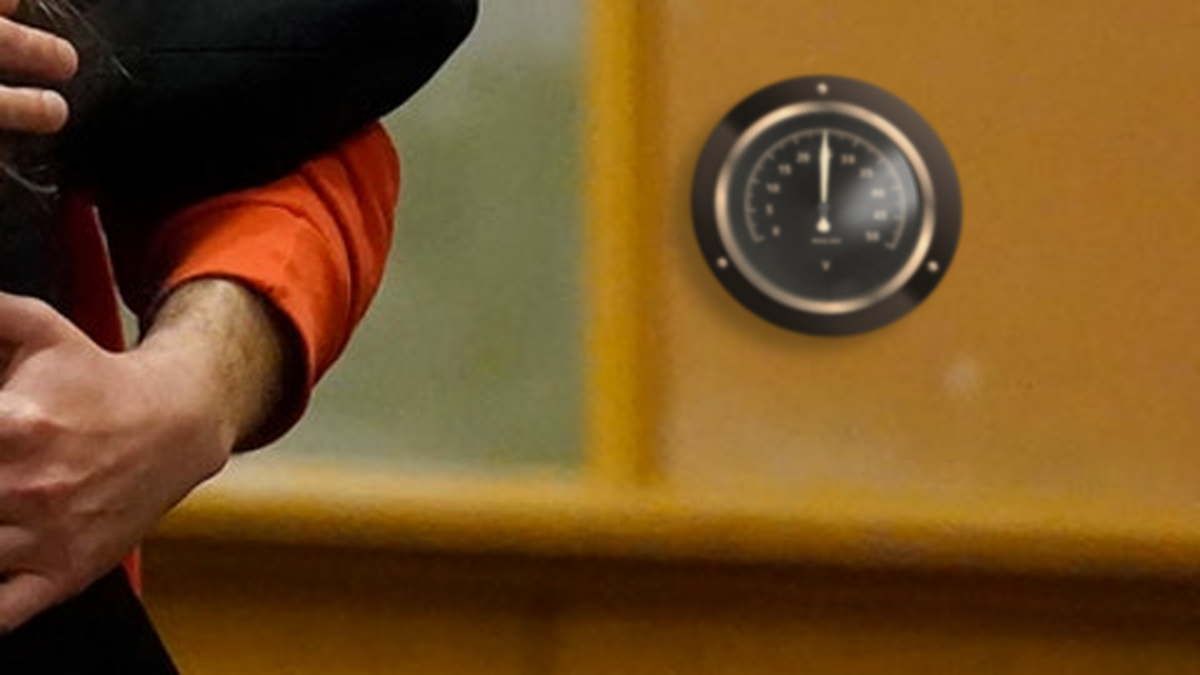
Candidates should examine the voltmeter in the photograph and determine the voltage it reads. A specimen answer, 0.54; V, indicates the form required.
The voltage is 25; V
